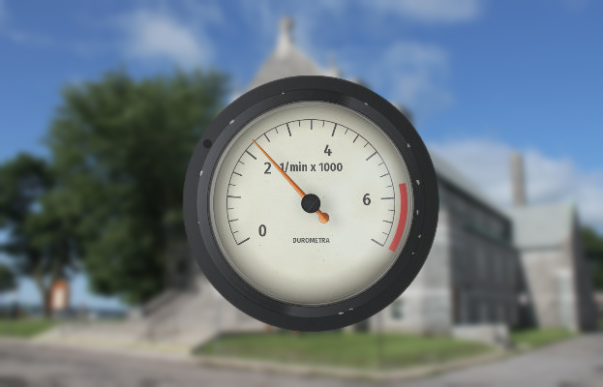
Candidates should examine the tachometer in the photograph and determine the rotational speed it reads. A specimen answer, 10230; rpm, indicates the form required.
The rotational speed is 2250; rpm
